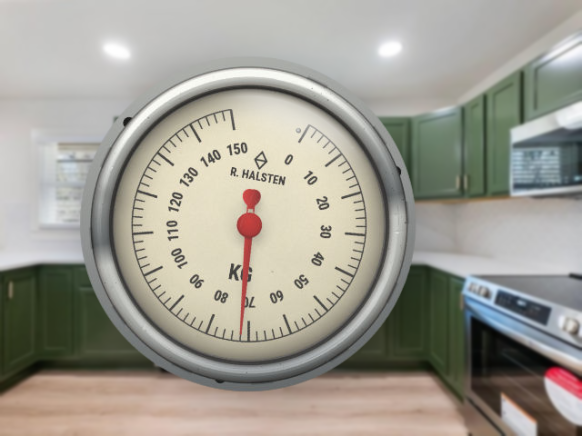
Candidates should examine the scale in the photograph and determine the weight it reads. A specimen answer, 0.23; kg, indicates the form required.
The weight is 72; kg
